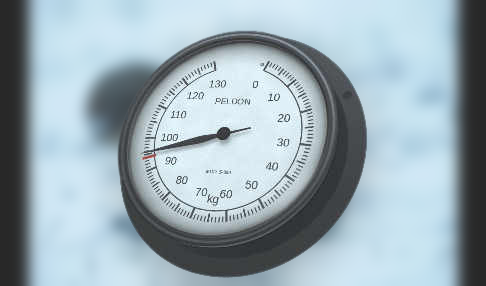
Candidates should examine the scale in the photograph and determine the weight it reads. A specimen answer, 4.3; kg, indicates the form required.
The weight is 95; kg
